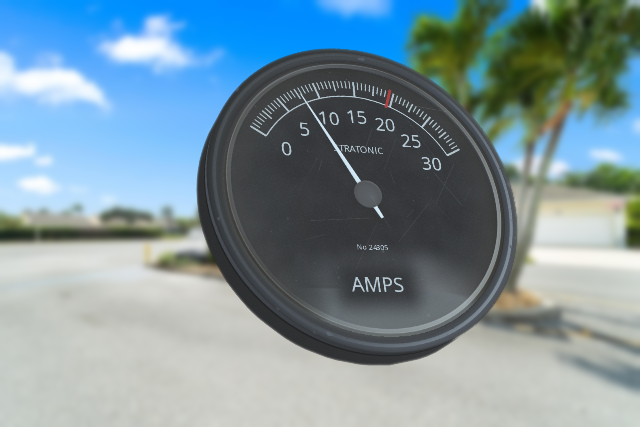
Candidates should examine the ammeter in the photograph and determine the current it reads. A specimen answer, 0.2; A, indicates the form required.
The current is 7.5; A
